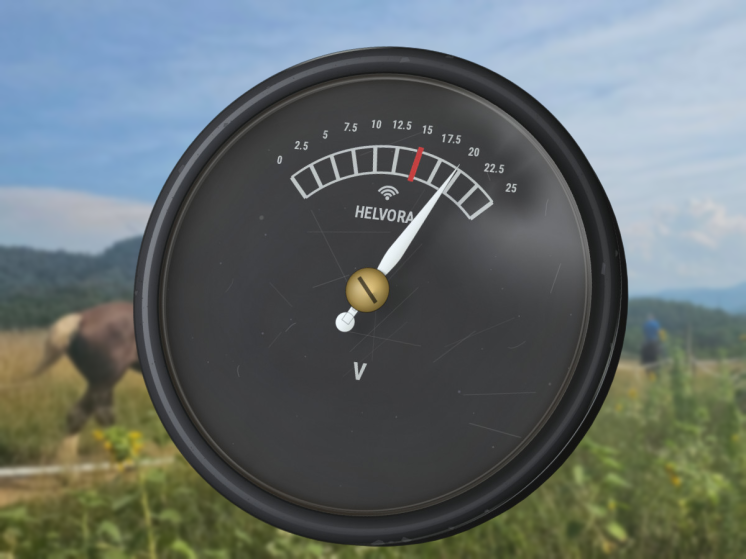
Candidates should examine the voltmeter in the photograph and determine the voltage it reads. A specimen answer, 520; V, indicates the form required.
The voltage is 20; V
